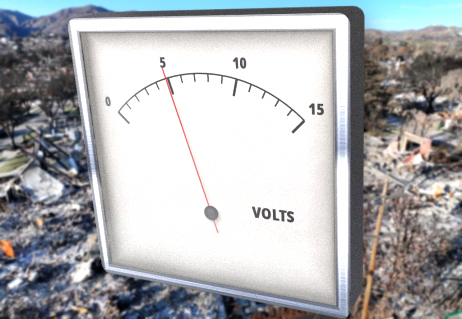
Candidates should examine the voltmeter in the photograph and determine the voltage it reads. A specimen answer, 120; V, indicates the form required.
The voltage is 5; V
